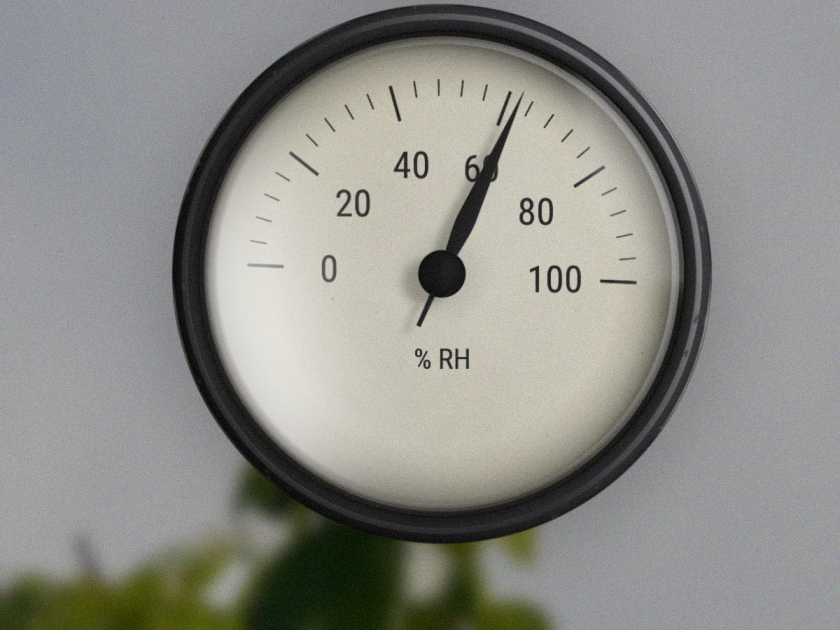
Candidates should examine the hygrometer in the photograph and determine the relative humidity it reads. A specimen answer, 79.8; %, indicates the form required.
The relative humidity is 62; %
